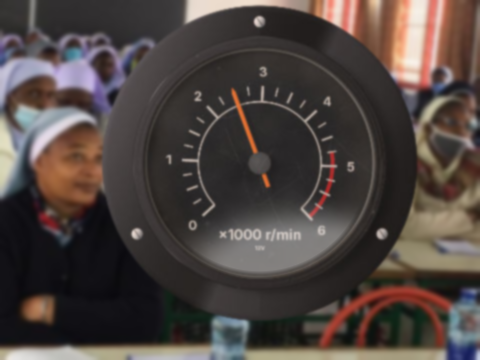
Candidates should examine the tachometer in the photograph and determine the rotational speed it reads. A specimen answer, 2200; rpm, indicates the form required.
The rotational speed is 2500; rpm
